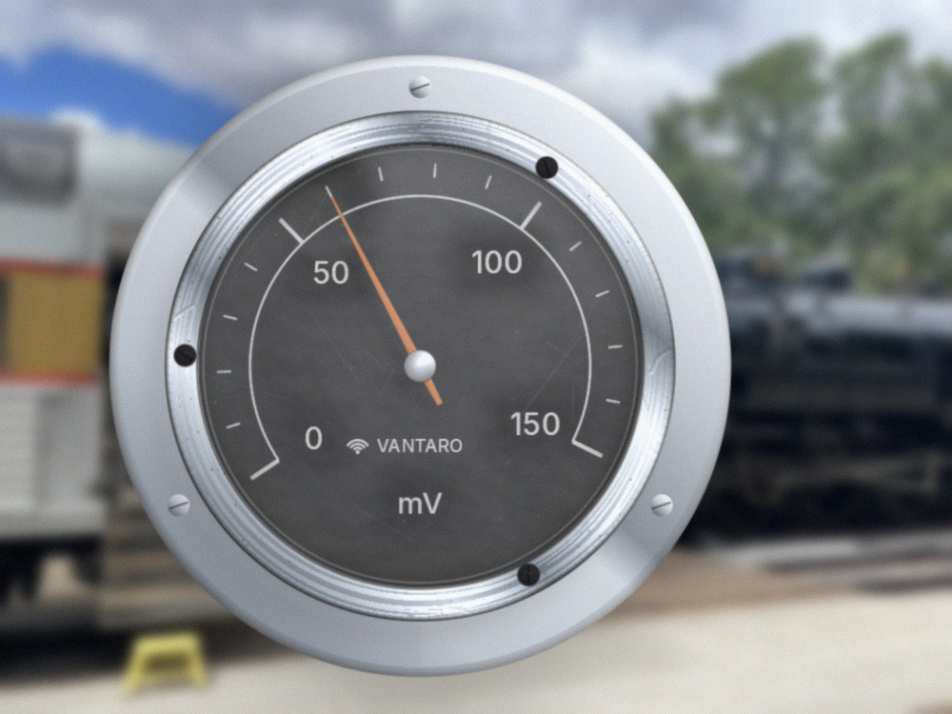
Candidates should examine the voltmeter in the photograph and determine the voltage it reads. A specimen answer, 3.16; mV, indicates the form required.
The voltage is 60; mV
